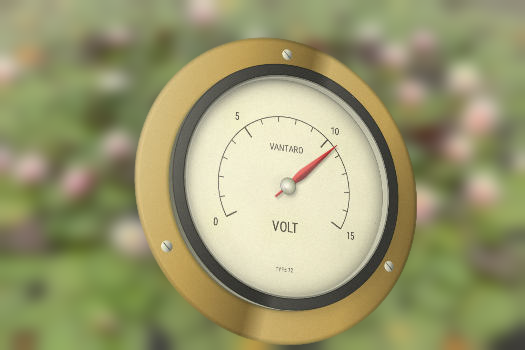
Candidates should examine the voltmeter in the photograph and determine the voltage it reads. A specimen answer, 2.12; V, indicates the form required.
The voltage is 10.5; V
